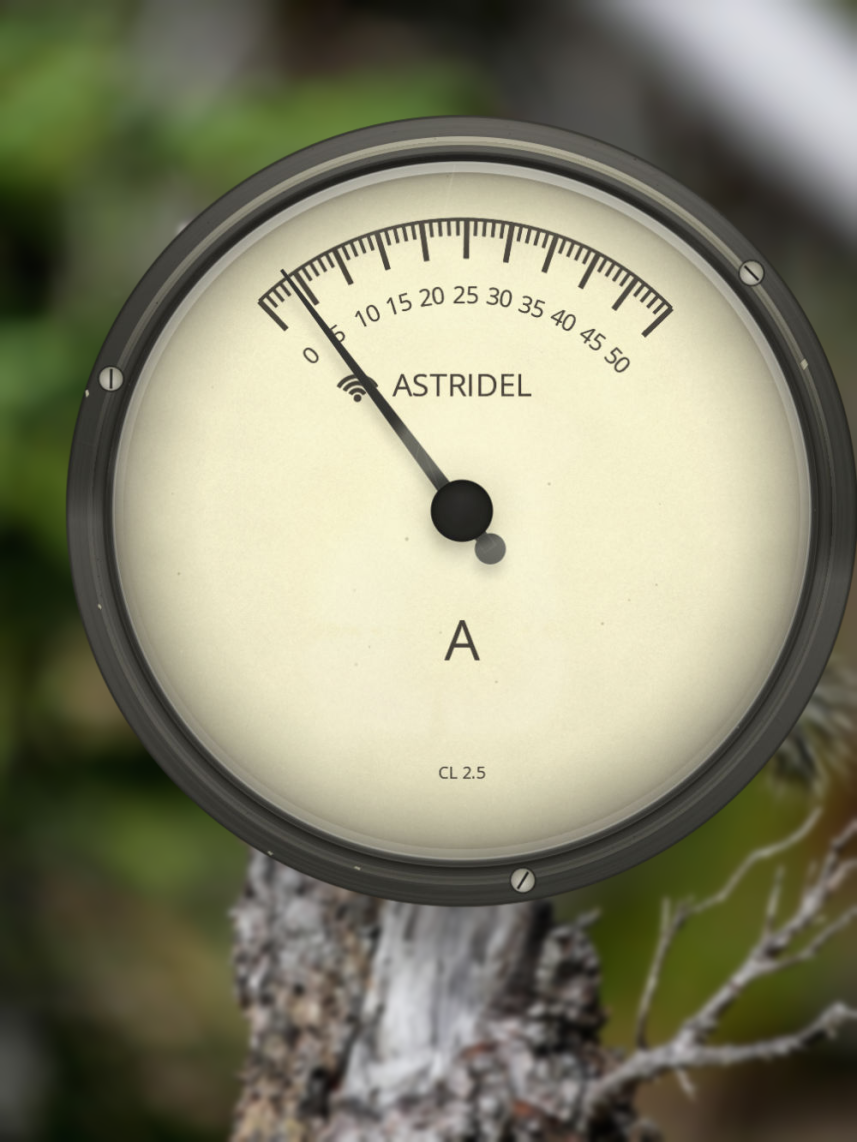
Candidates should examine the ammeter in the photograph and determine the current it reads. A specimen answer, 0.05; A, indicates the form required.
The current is 4; A
